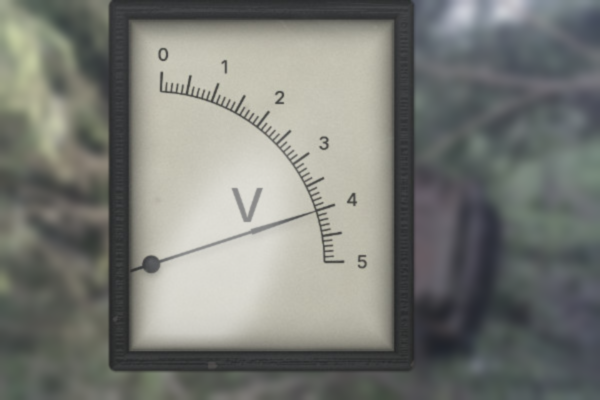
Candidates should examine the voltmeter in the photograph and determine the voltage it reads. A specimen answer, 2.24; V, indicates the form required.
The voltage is 4; V
